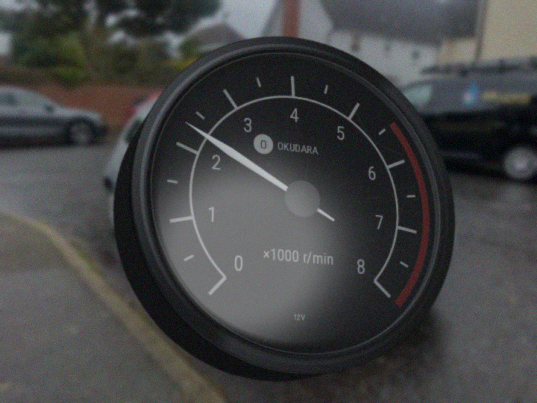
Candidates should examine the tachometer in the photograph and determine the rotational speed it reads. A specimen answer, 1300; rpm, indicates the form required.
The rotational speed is 2250; rpm
